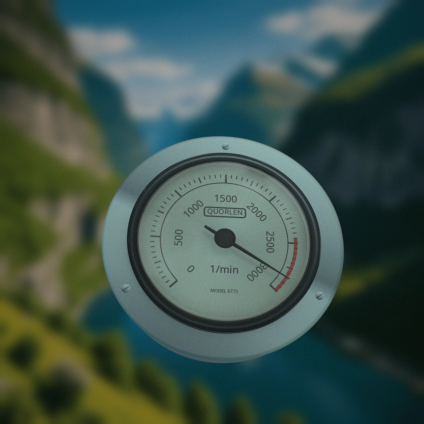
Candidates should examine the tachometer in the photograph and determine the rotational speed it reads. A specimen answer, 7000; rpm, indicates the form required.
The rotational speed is 2850; rpm
